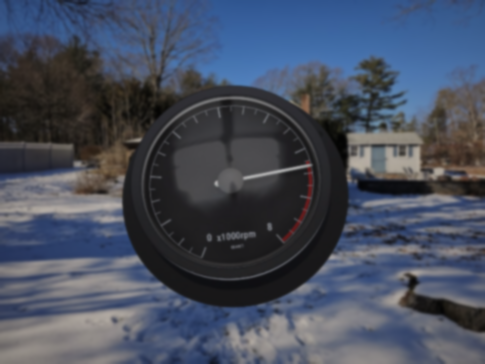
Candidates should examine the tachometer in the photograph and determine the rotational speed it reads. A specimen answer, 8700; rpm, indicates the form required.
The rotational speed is 6375; rpm
